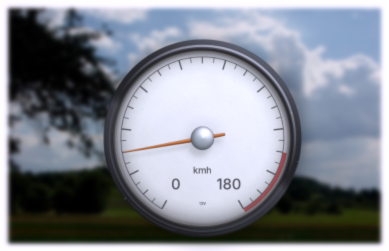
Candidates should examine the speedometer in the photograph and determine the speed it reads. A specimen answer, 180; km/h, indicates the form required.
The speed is 30; km/h
